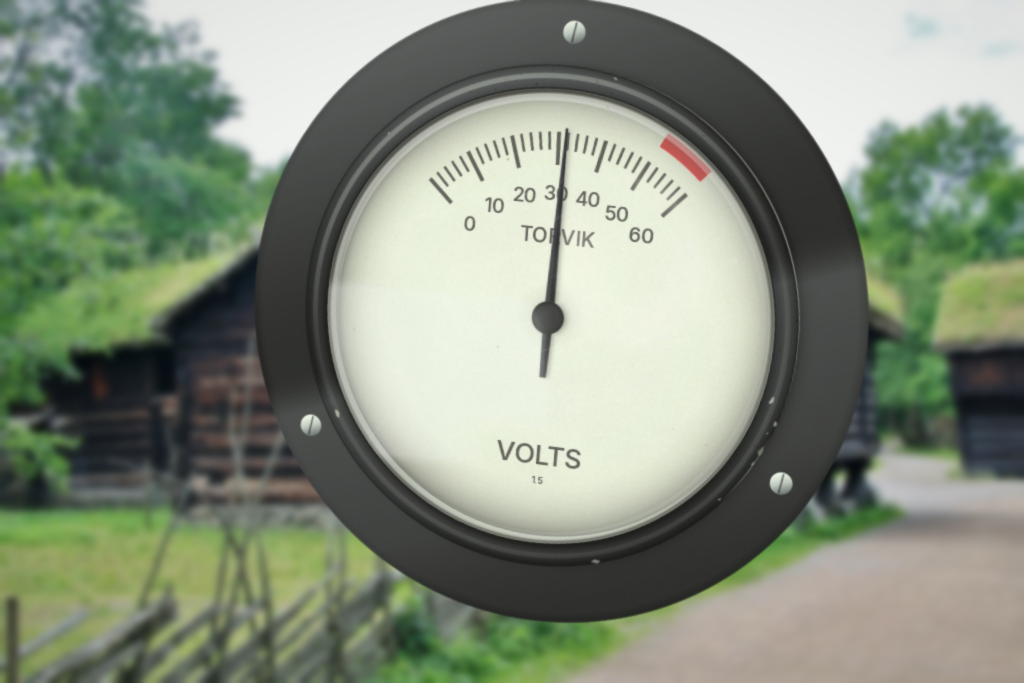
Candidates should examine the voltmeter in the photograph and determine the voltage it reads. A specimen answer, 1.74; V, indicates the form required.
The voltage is 32; V
